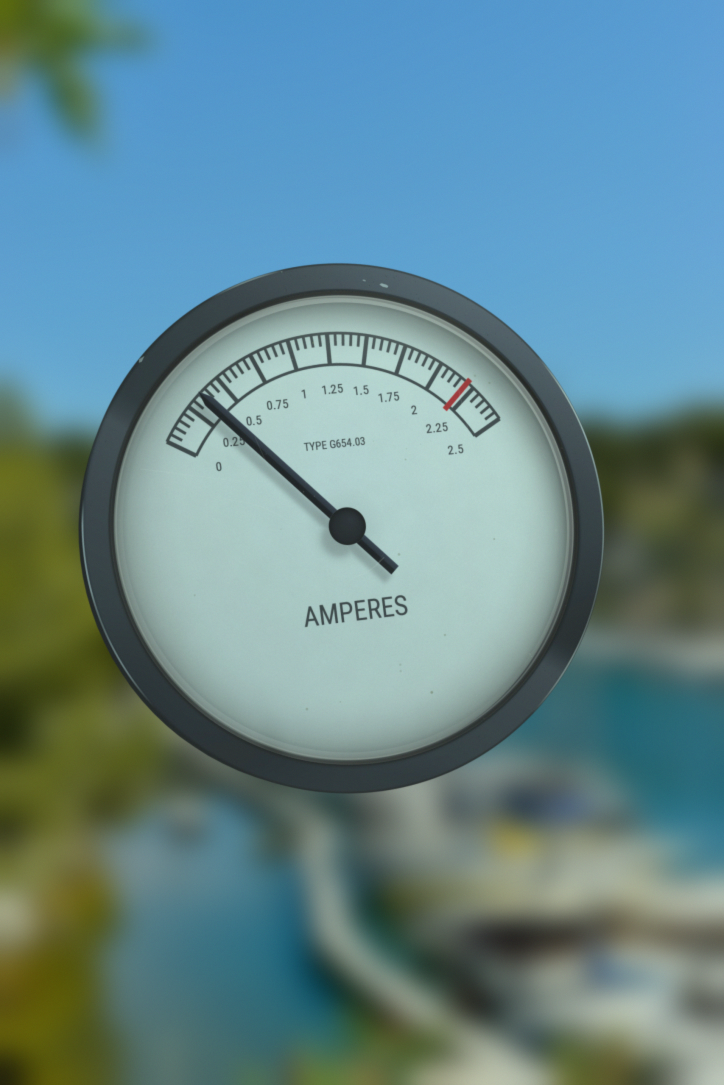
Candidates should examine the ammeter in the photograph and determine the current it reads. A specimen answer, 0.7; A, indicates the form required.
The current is 0.35; A
